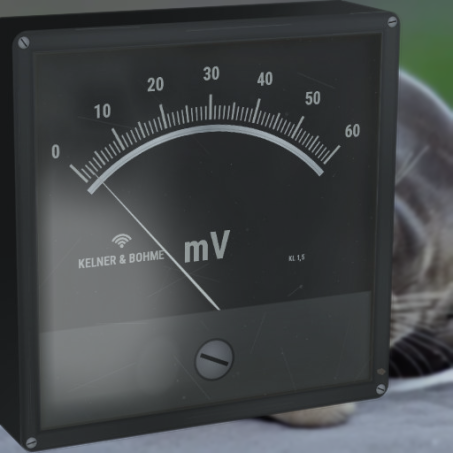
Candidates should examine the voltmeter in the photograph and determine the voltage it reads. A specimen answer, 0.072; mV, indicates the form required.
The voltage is 2; mV
